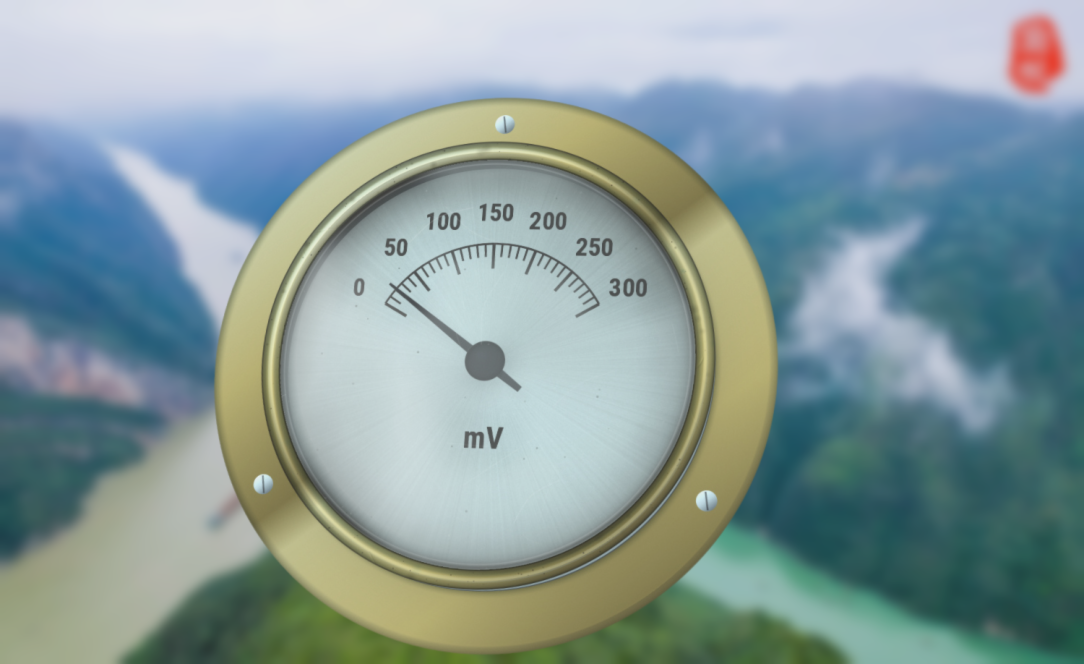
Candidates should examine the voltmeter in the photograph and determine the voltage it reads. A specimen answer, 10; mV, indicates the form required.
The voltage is 20; mV
